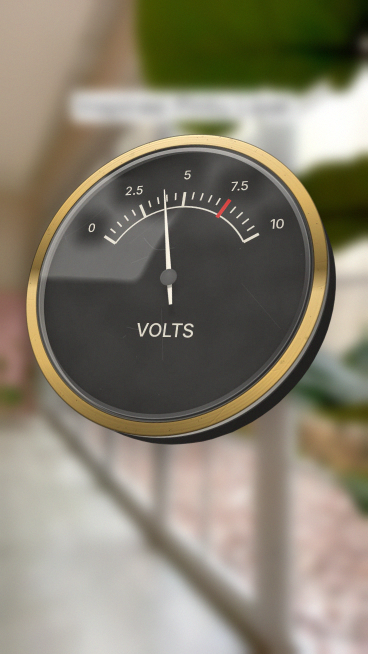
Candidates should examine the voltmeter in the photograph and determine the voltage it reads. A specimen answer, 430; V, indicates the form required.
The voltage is 4; V
